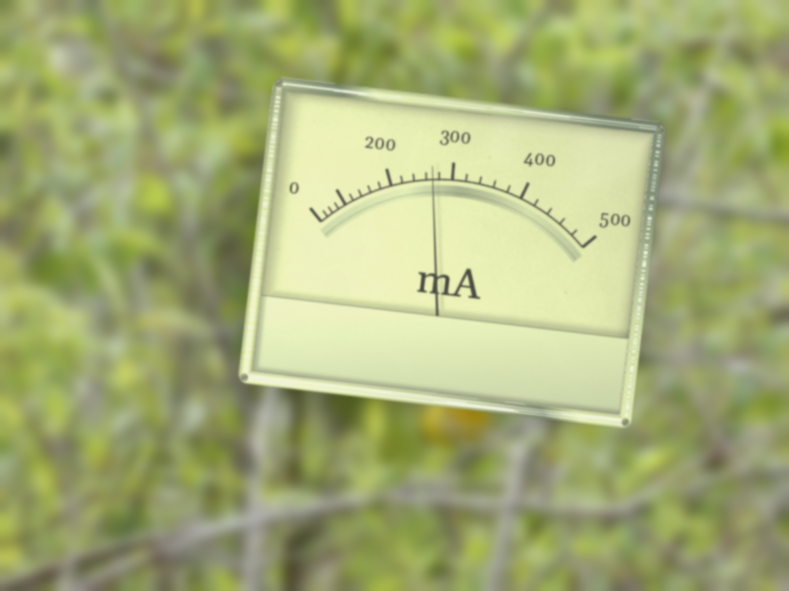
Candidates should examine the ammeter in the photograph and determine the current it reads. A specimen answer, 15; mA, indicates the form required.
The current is 270; mA
